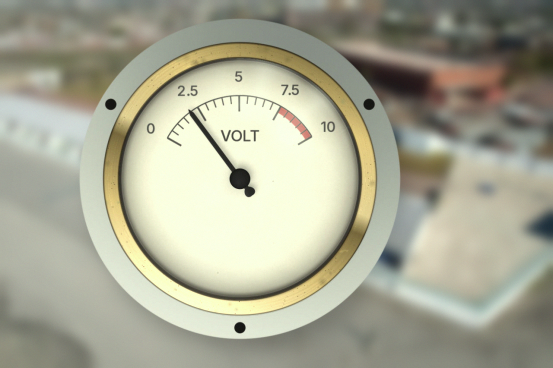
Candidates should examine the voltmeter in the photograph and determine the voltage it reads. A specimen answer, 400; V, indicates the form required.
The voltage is 2; V
